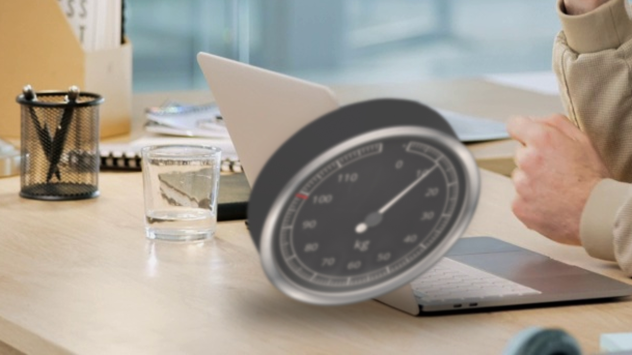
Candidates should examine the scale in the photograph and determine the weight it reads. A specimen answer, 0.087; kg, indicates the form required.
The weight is 10; kg
